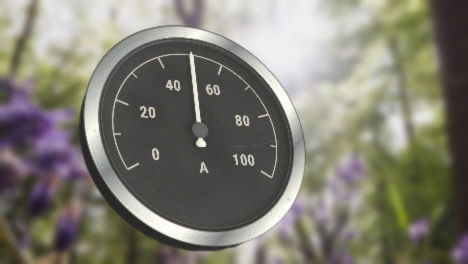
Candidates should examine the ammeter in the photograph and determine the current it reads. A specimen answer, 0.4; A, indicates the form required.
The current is 50; A
